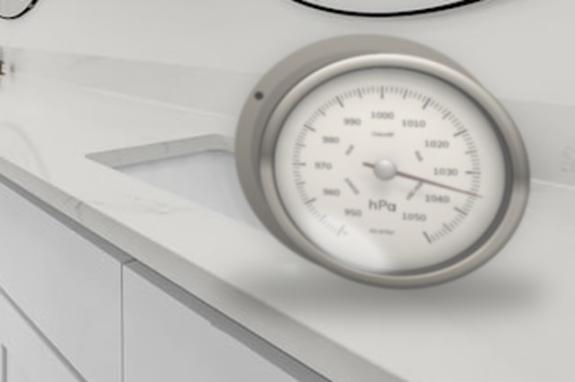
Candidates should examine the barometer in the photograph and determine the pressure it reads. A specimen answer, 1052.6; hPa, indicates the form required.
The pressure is 1035; hPa
